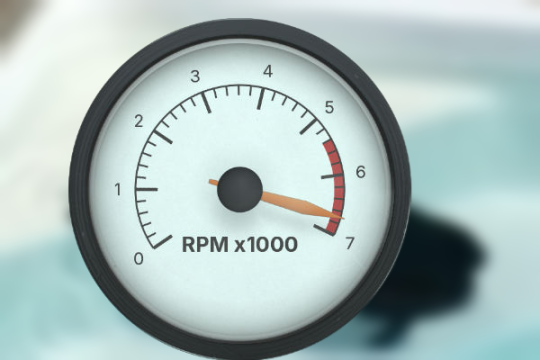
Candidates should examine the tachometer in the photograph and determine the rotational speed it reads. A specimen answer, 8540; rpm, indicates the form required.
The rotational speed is 6700; rpm
